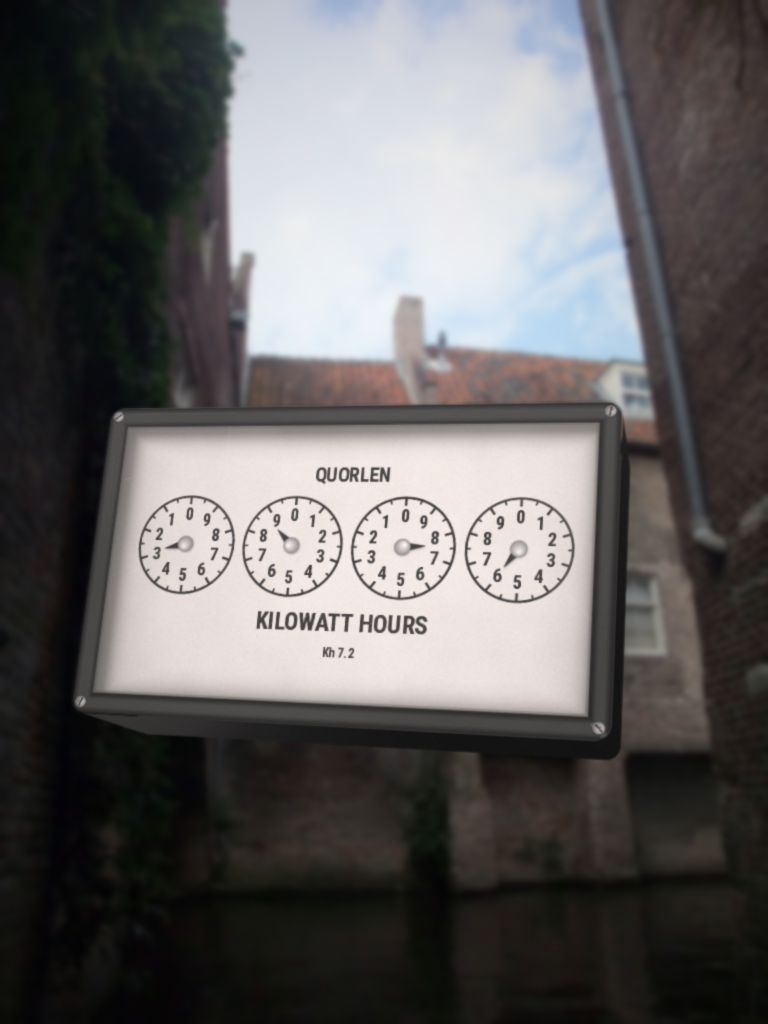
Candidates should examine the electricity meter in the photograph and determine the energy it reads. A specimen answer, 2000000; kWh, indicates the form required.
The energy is 2876; kWh
